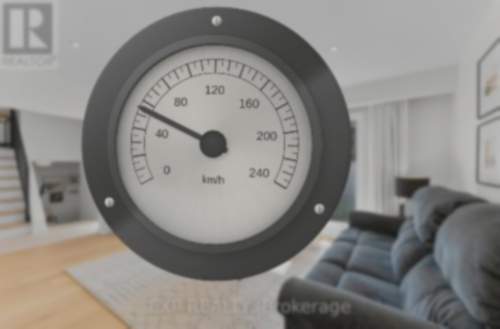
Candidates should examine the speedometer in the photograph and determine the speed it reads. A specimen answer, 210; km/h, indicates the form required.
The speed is 55; km/h
